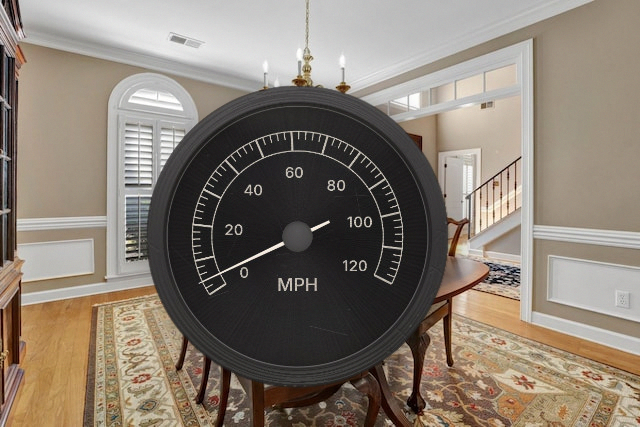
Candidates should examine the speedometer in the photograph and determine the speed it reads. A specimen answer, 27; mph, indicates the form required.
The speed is 4; mph
